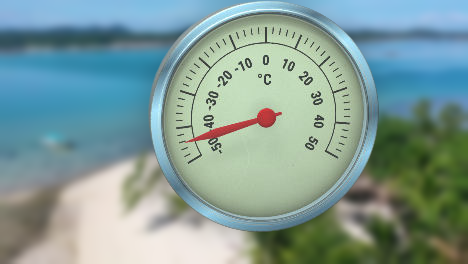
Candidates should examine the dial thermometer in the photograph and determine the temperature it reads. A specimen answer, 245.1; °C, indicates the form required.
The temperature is -44; °C
